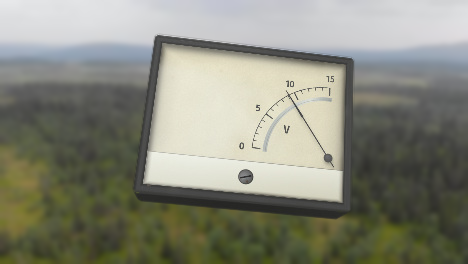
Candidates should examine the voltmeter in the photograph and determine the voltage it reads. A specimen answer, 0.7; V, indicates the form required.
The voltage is 9; V
